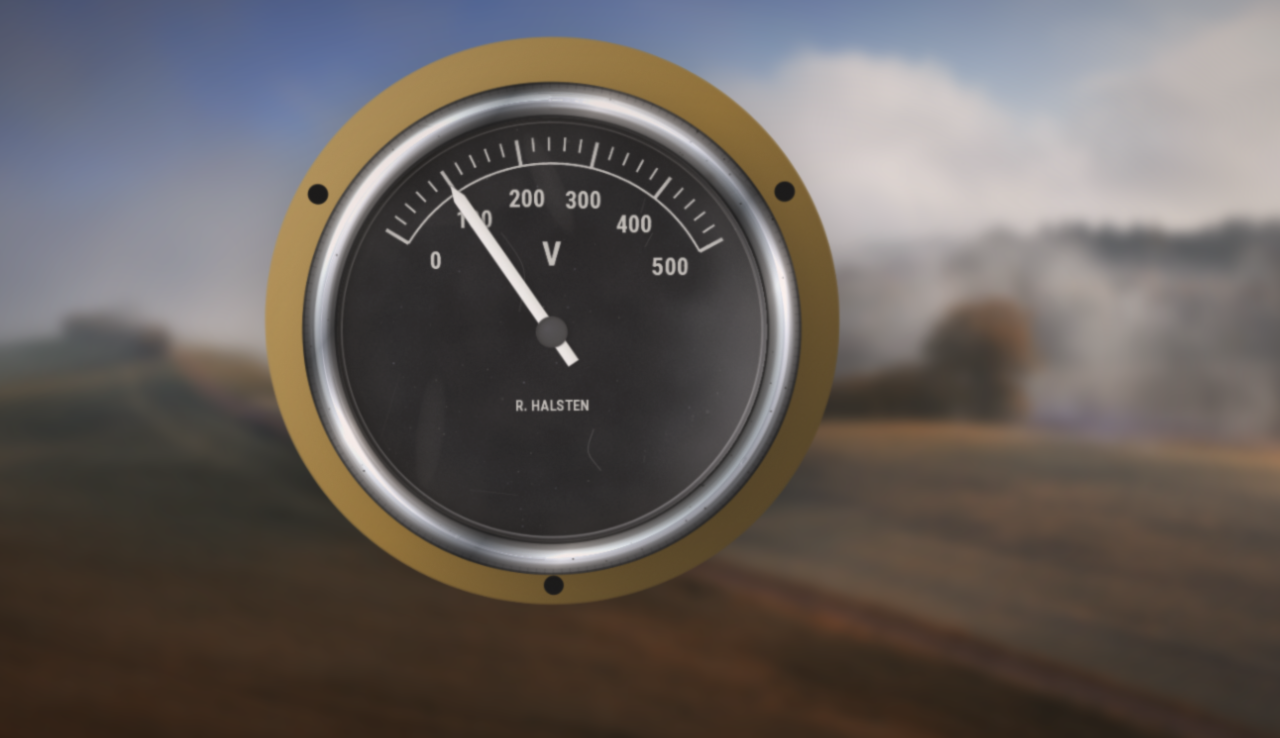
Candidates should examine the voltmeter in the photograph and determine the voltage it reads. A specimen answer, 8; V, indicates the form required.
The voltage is 100; V
